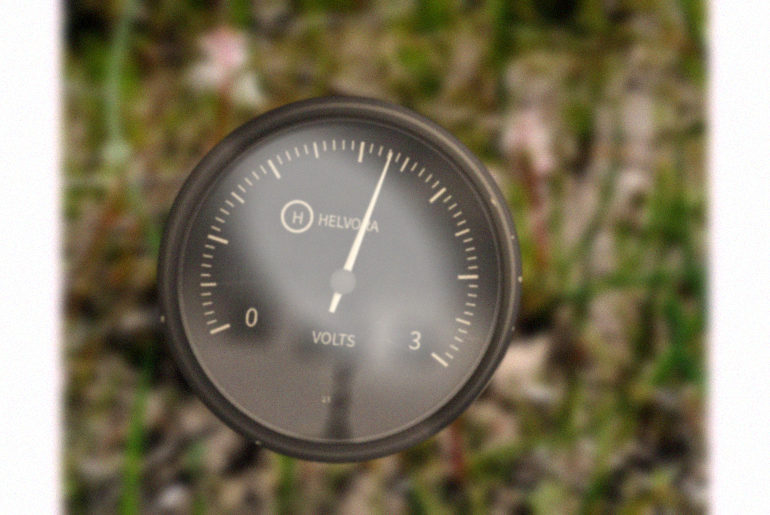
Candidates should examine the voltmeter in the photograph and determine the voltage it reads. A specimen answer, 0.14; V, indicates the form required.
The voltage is 1.65; V
